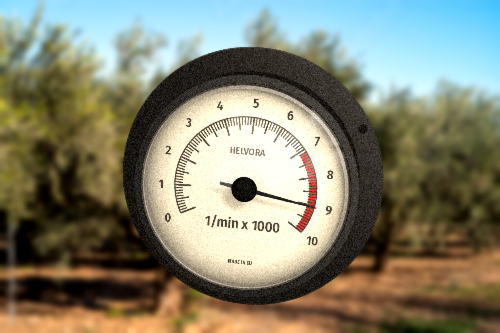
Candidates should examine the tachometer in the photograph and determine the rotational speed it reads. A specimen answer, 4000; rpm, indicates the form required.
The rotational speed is 9000; rpm
